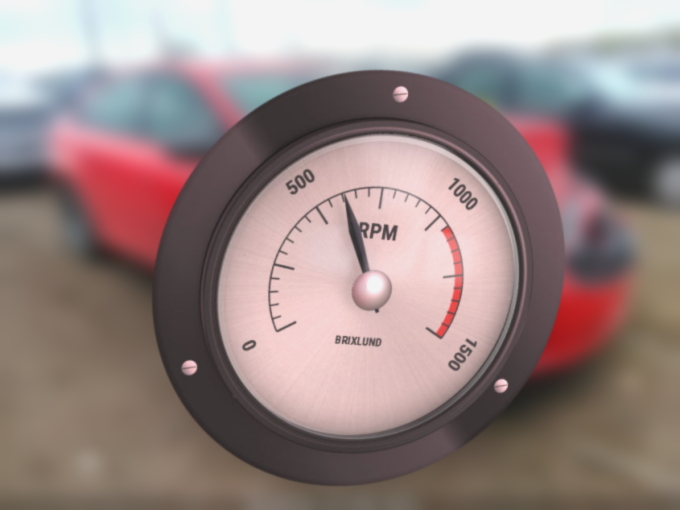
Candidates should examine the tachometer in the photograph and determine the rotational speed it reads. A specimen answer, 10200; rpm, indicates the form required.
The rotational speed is 600; rpm
